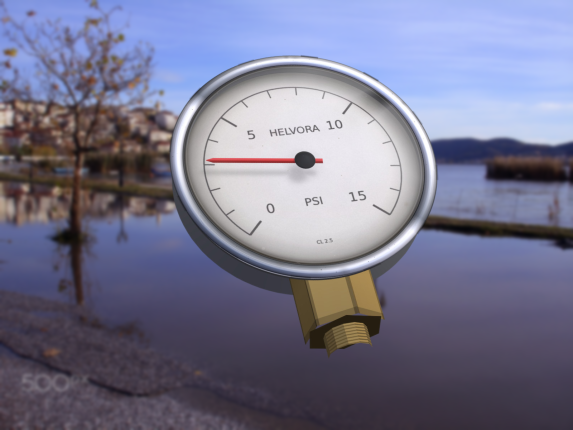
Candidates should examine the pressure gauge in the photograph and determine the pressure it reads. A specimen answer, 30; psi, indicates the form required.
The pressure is 3; psi
